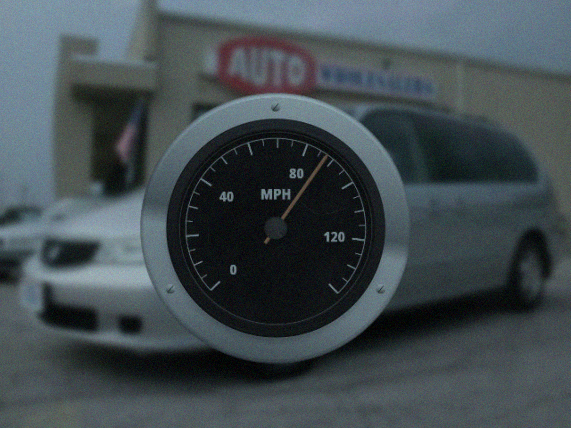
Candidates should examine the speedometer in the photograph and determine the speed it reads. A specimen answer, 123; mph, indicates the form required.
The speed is 87.5; mph
